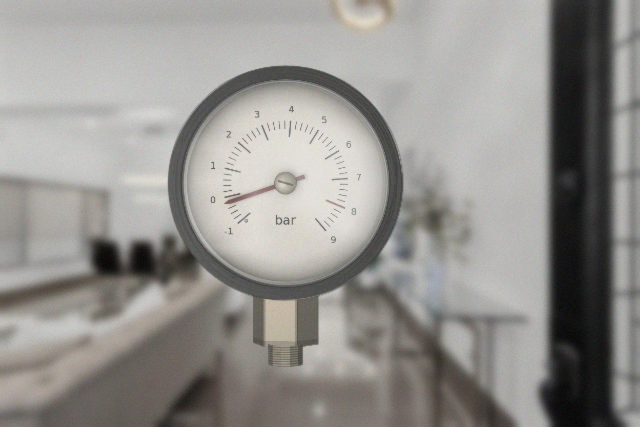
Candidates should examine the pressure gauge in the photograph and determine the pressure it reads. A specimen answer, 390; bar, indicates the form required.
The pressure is -0.2; bar
